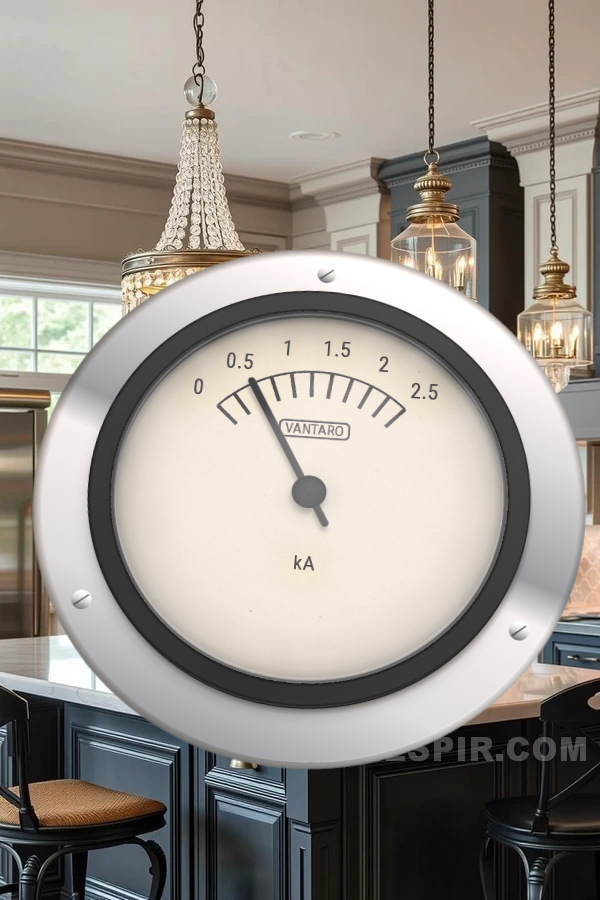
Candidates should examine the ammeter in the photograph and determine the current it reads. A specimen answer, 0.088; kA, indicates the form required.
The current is 0.5; kA
